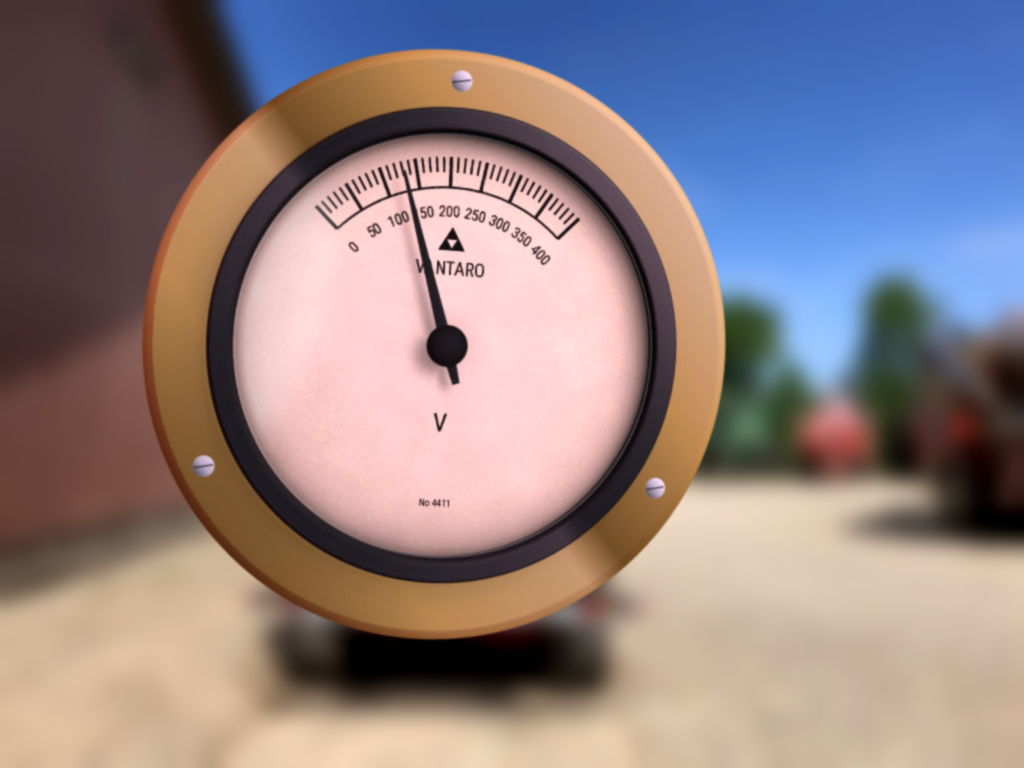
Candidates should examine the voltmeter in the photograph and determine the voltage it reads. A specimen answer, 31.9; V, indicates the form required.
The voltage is 130; V
